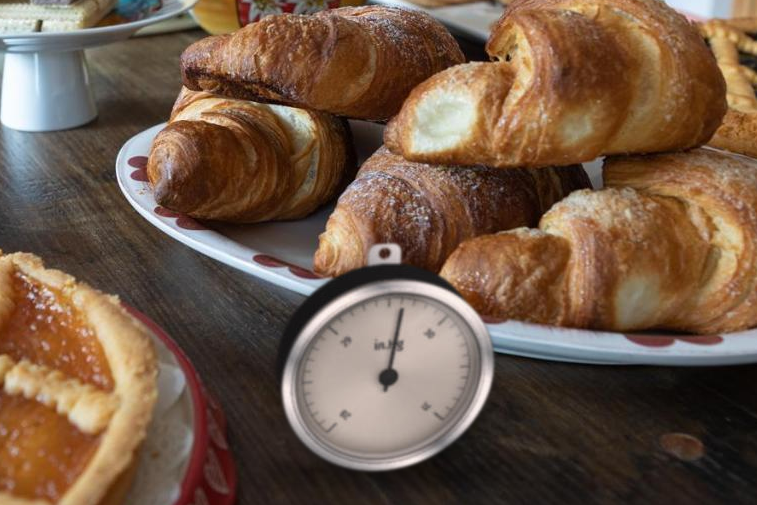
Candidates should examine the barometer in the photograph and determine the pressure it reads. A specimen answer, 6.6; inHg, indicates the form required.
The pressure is 29.6; inHg
